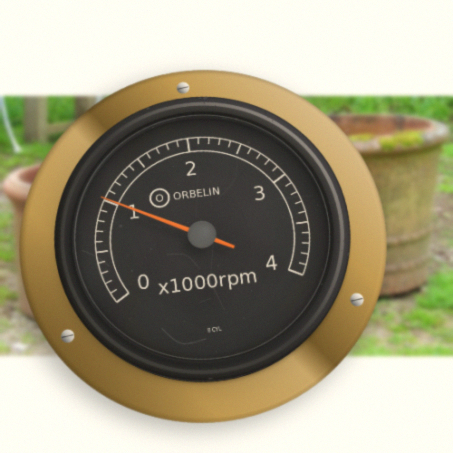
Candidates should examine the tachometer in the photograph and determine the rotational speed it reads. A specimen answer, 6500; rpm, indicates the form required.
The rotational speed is 1000; rpm
